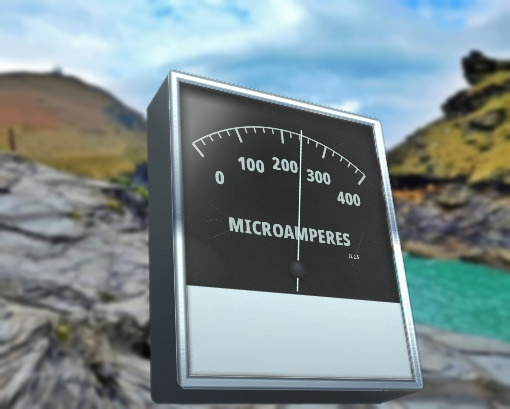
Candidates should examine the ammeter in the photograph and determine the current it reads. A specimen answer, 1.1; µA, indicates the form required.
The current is 240; µA
